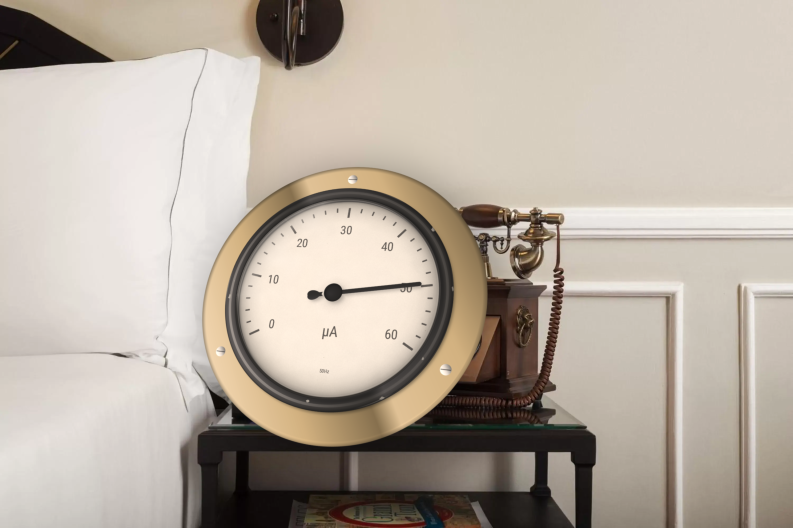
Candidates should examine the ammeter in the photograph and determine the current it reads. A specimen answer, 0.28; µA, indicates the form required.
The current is 50; µA
